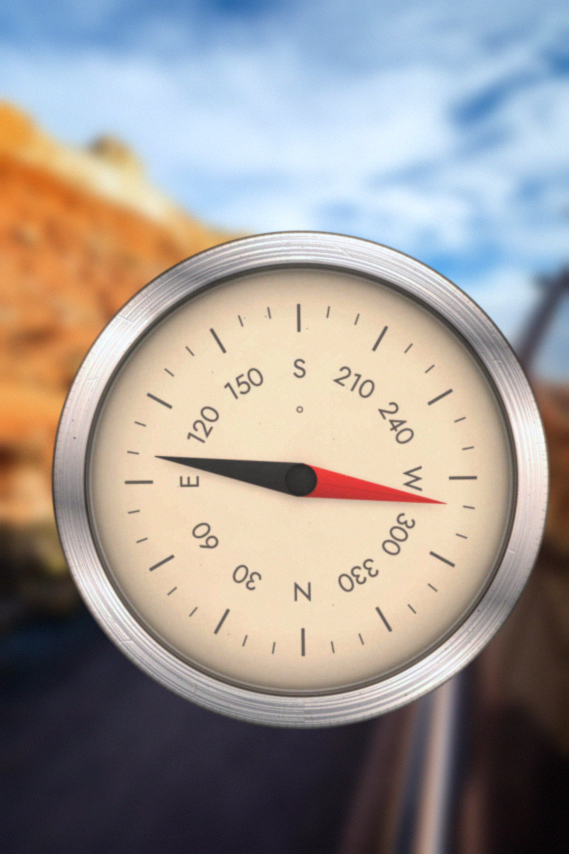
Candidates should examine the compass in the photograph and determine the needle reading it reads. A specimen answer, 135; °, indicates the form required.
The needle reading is 280; °
